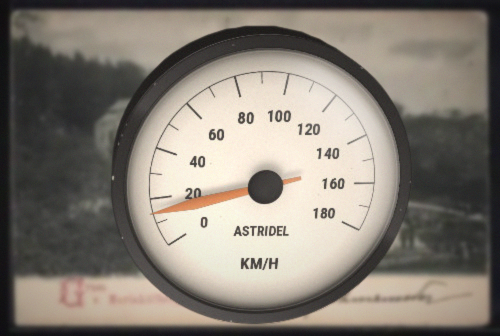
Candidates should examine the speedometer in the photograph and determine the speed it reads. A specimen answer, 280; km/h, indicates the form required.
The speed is 15; km/h
